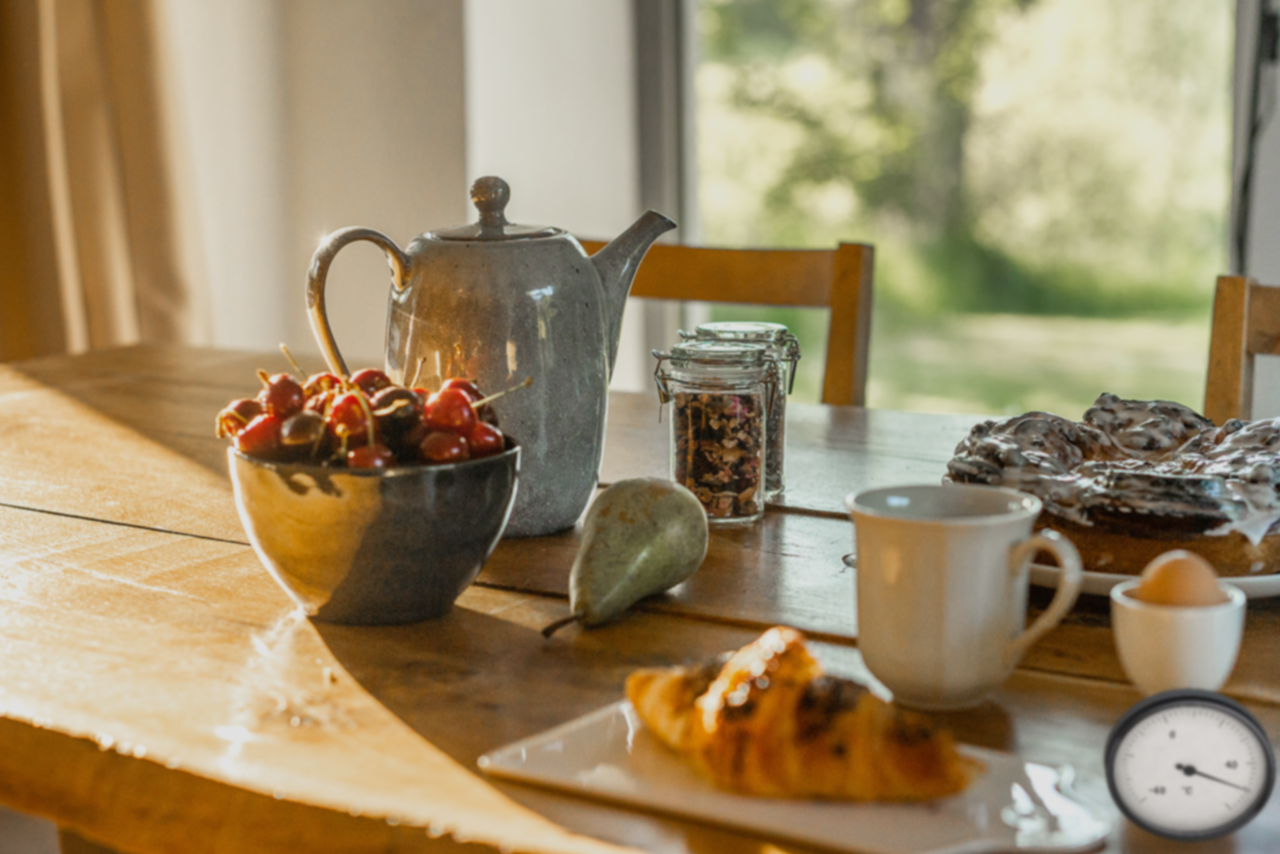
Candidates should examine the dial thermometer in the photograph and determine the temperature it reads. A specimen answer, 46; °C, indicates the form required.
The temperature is 50; °C
